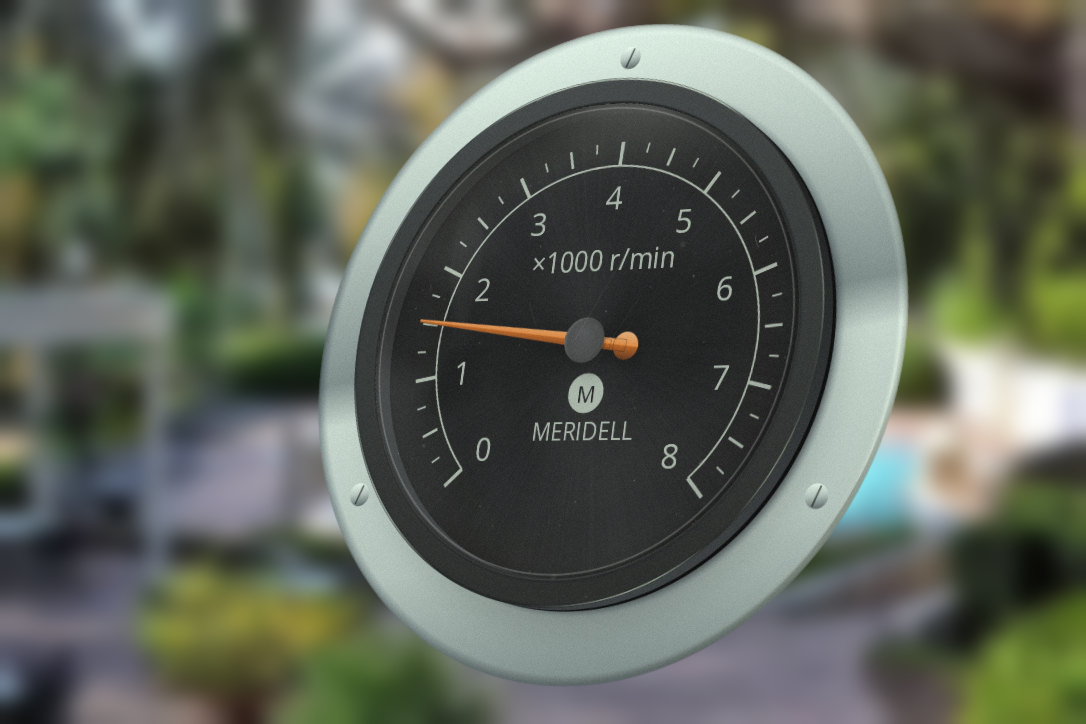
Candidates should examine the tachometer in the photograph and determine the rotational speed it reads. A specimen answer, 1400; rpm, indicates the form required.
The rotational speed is 1500; rpm
